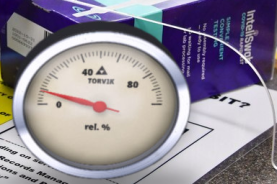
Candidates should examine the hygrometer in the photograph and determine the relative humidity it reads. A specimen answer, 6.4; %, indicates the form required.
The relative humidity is 10; %
